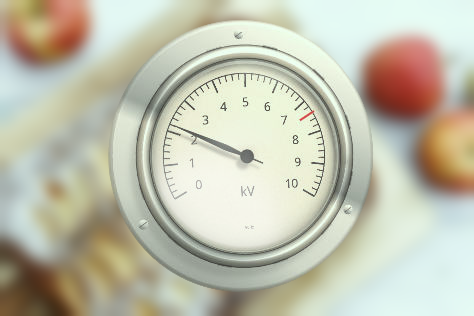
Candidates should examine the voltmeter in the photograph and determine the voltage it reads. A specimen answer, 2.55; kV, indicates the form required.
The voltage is 2.2; kV
